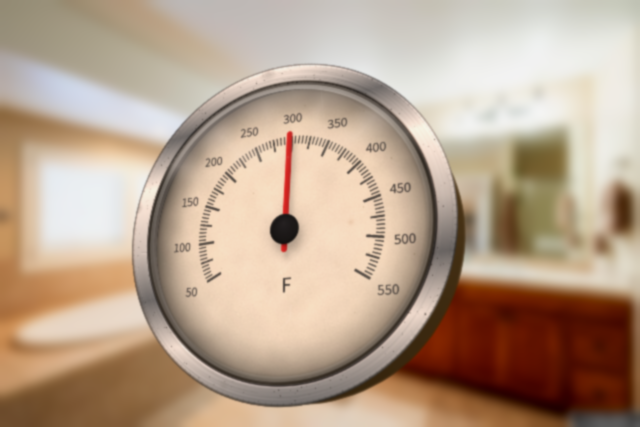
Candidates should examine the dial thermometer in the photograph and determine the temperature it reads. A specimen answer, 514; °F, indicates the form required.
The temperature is 300; °F
